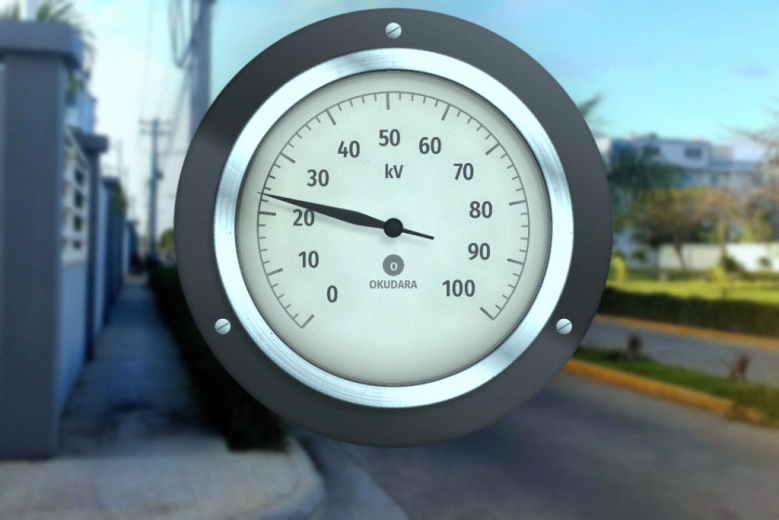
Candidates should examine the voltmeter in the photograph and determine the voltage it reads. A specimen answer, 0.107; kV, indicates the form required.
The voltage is 23; kV
